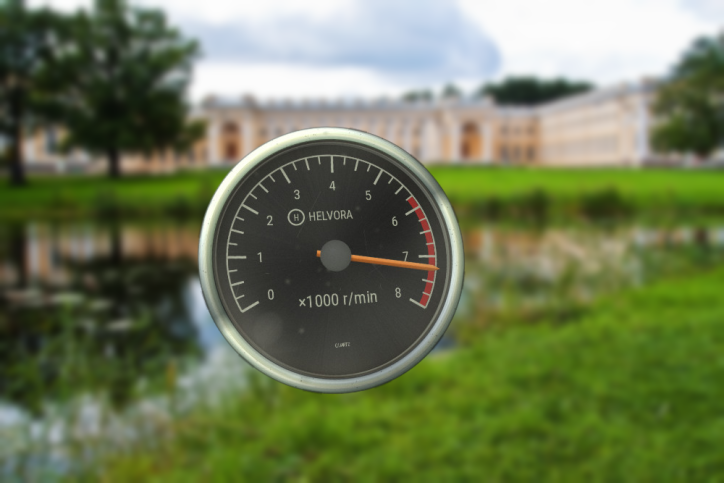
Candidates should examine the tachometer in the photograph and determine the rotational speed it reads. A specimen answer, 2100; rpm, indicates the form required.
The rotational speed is 7250; rpm
